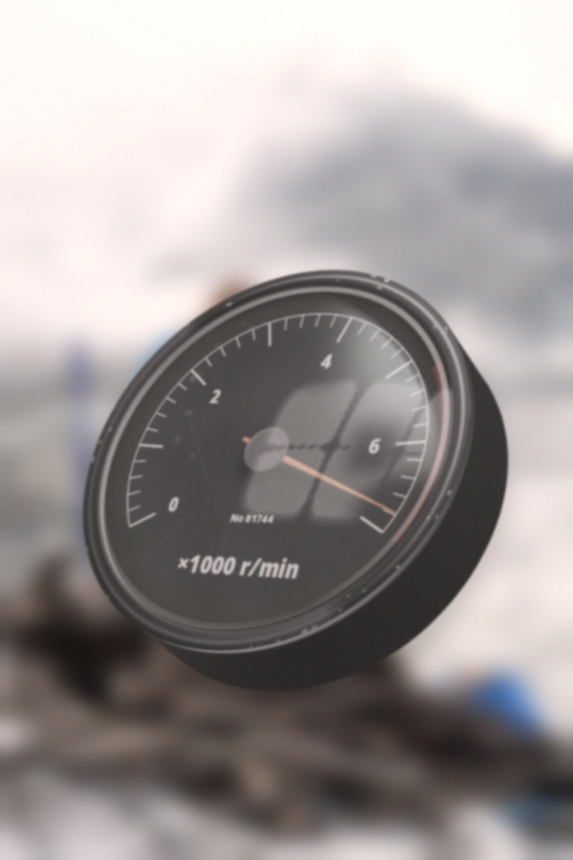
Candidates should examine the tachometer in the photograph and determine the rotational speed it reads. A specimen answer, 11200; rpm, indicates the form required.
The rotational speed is 6800; rpm
